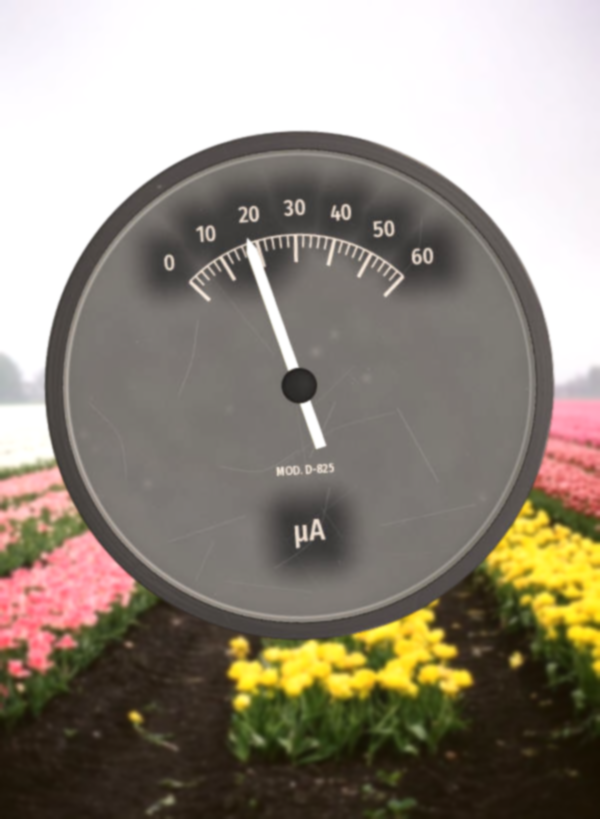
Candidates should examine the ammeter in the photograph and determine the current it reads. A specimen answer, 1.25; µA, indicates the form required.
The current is 18; µA
